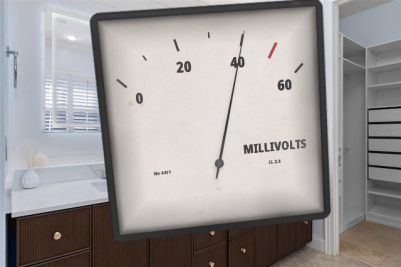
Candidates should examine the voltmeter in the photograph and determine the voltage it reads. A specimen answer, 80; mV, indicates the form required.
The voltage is 40; mV
